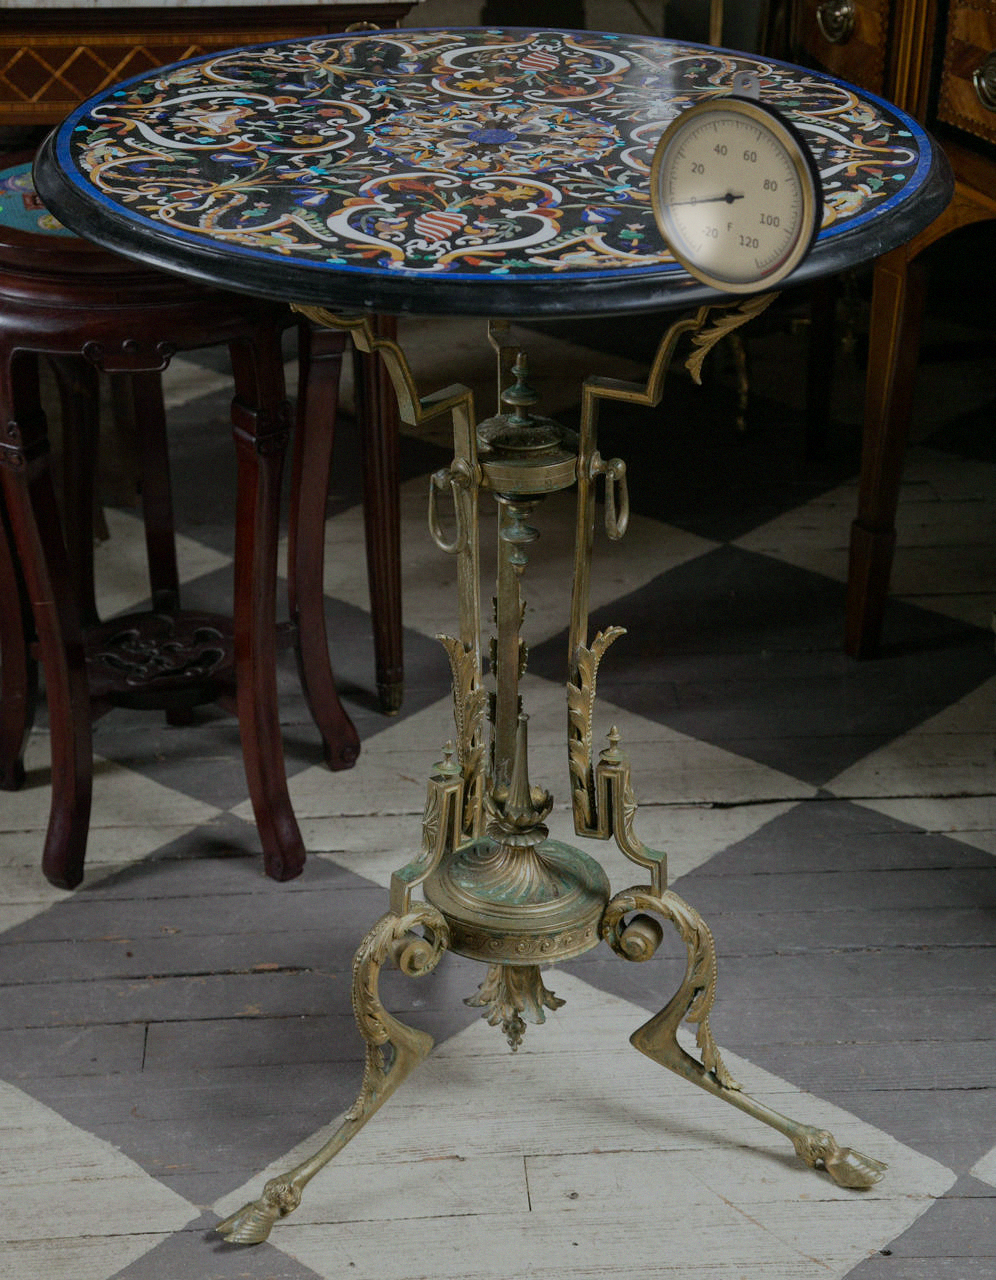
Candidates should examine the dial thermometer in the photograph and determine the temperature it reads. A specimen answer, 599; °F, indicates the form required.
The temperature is 0; °F
